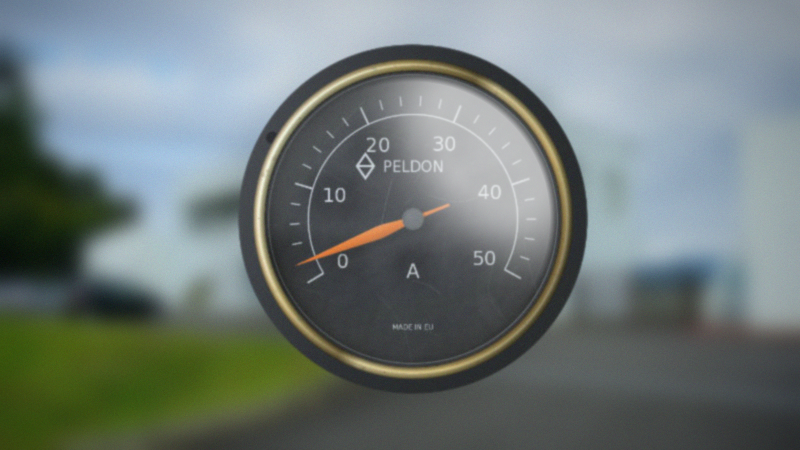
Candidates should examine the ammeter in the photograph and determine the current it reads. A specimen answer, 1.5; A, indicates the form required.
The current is 2; A
